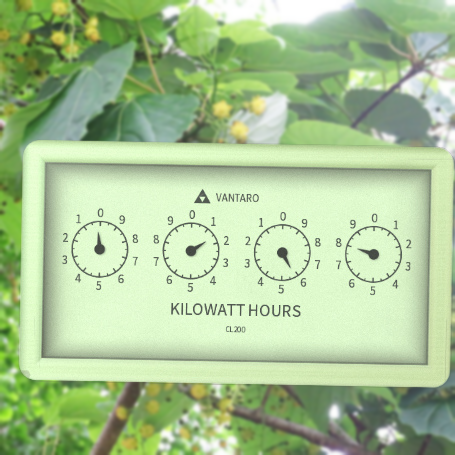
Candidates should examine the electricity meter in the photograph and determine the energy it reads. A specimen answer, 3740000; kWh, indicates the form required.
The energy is 158; kWh
